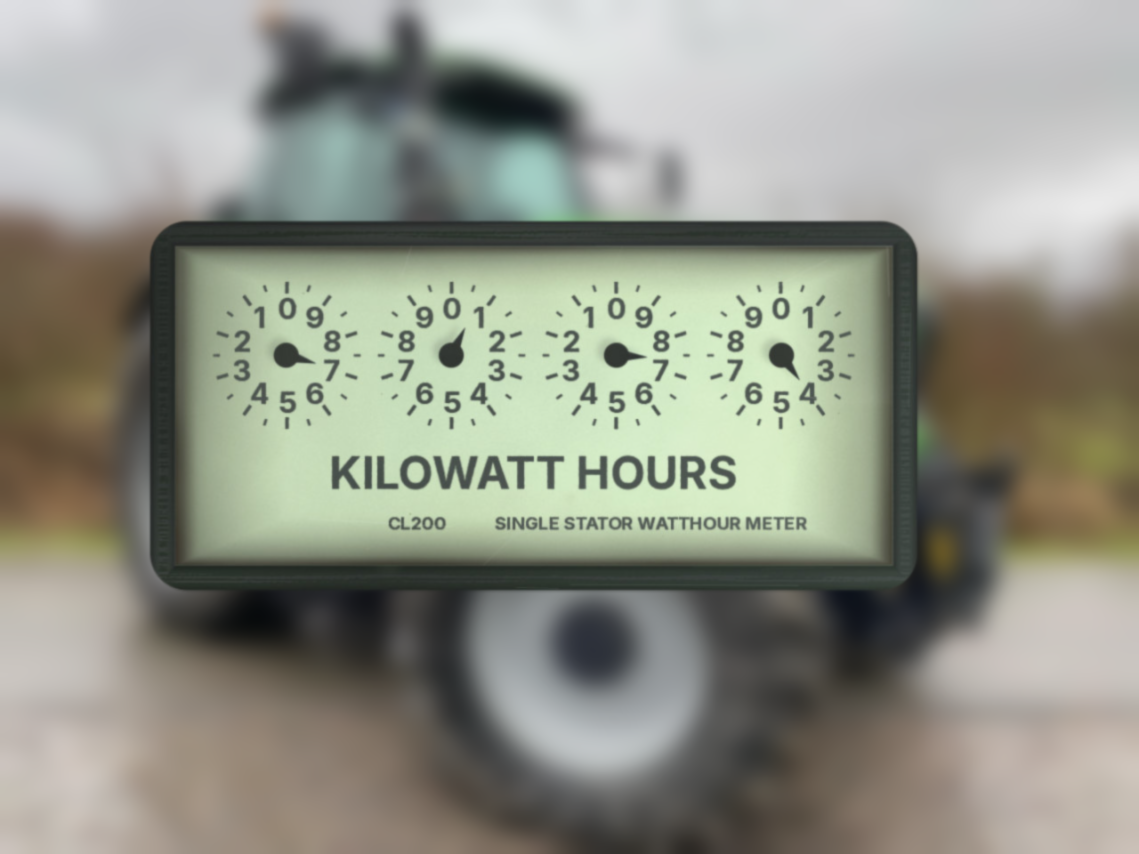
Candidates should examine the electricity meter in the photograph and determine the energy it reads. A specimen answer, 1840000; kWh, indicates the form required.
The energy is 7074; kWh
